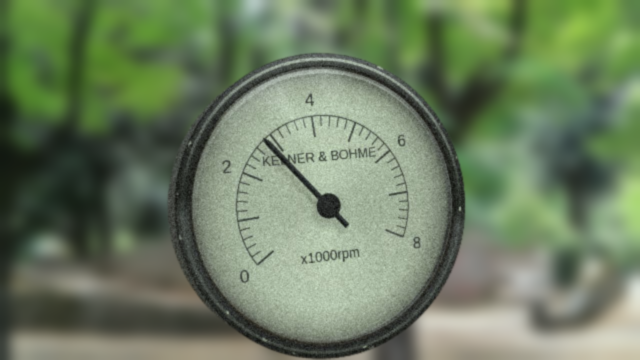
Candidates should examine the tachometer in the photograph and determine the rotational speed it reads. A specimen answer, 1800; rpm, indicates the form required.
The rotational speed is 2800; rpm
